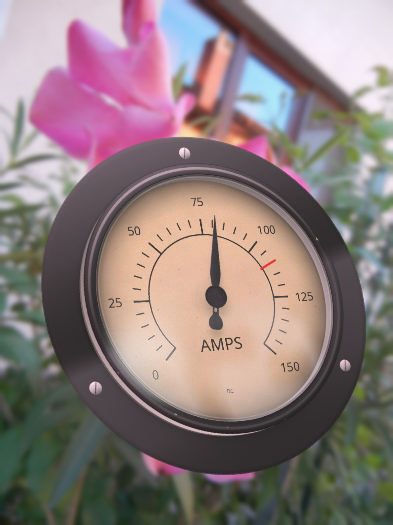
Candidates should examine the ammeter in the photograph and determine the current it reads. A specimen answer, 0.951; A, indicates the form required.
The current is 80; A
